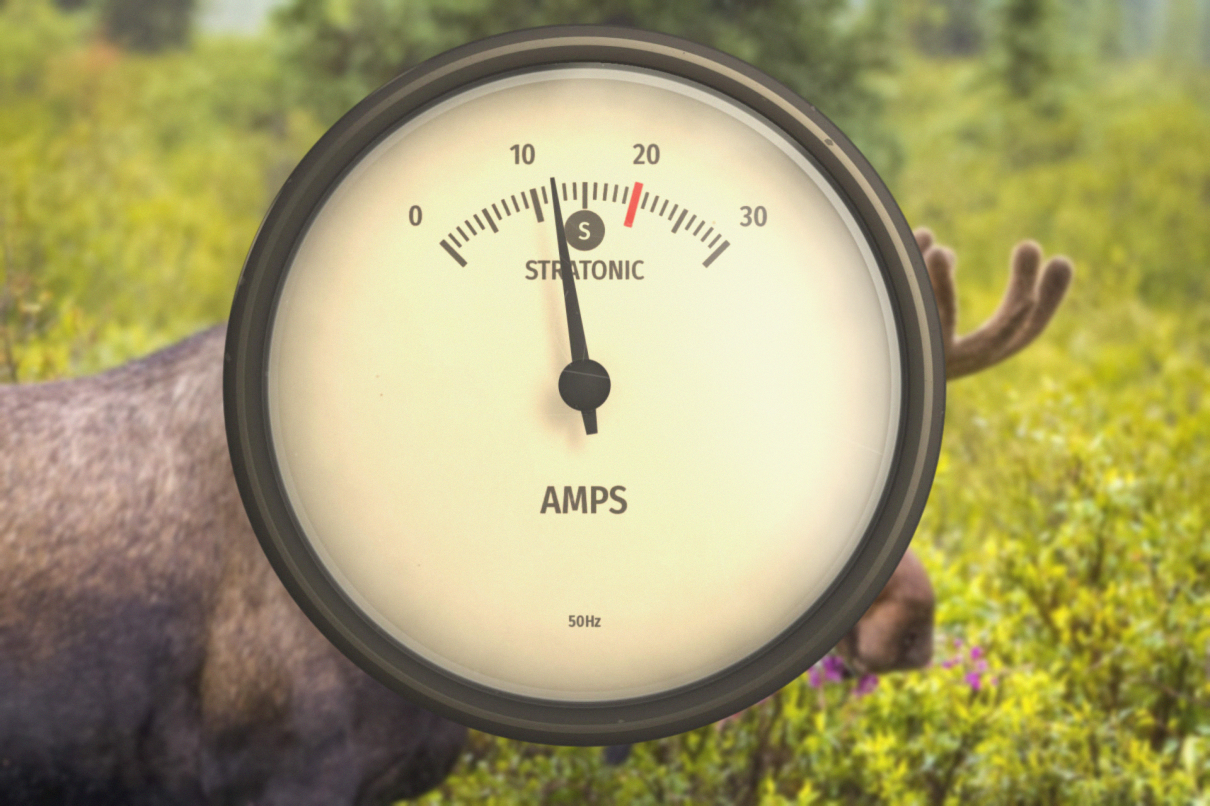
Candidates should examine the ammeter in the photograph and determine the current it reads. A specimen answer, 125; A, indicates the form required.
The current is 12; A
